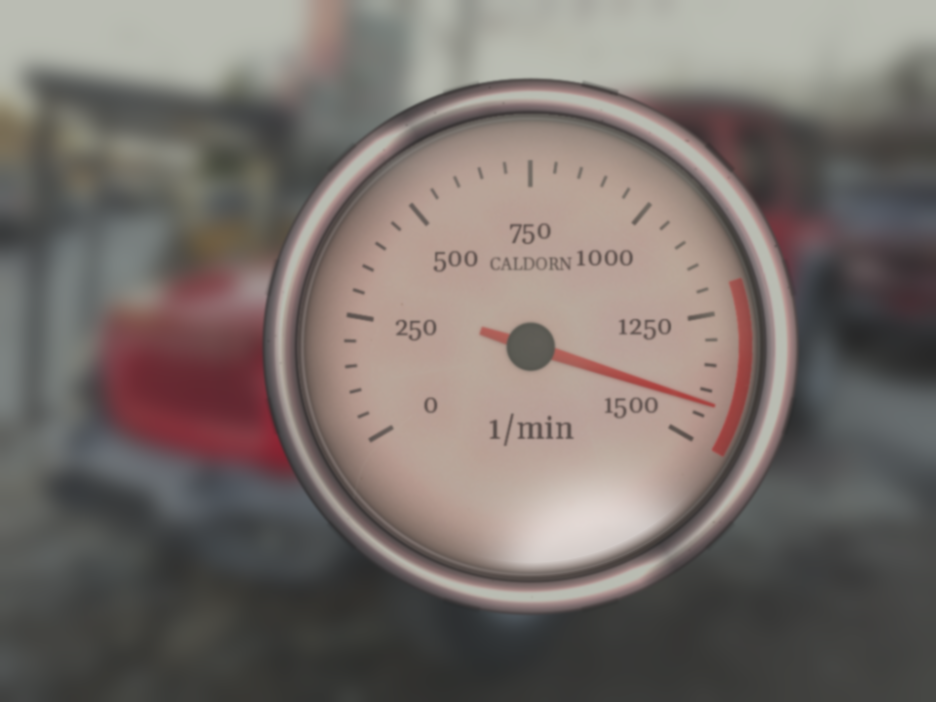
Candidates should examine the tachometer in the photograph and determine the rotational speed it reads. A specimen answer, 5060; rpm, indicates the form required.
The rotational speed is 1425; rpm
